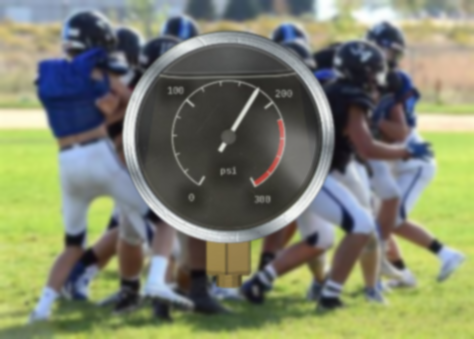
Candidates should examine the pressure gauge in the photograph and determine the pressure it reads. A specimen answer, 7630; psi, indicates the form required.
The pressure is 180; psi
